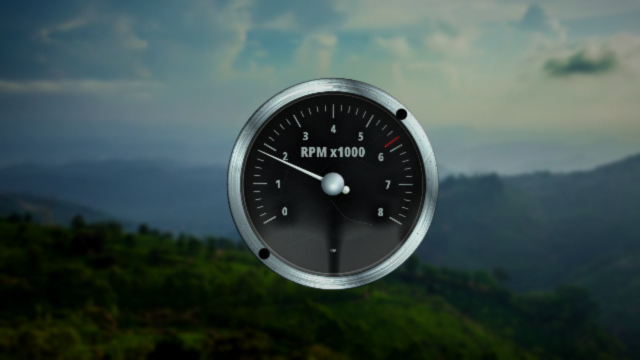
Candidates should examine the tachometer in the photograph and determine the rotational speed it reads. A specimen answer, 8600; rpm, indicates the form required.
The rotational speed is 1800; rpm
